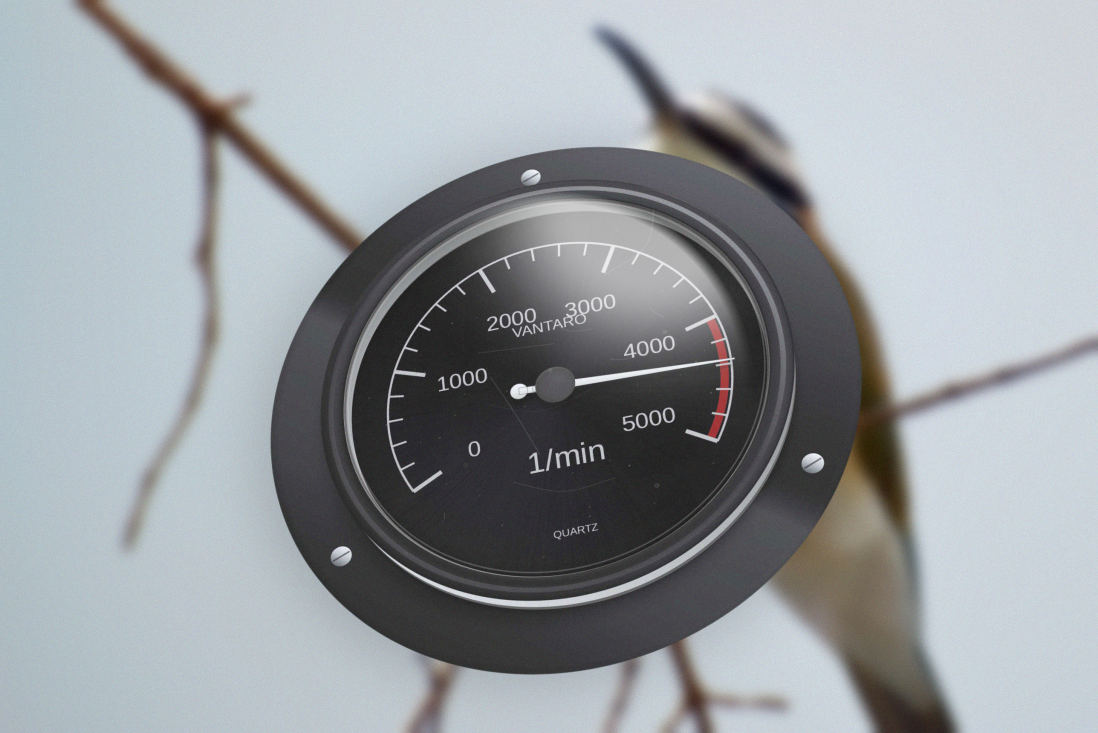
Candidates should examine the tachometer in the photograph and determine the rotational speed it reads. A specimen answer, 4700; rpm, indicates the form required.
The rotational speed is 4400; rpm
